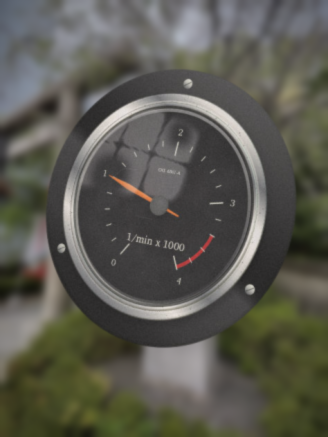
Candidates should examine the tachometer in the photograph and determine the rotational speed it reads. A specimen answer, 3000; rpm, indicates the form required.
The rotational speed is 1000; rpm
